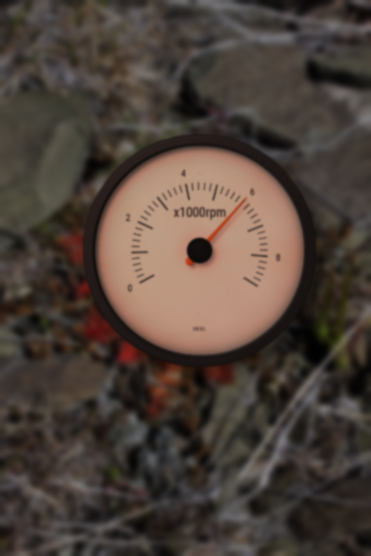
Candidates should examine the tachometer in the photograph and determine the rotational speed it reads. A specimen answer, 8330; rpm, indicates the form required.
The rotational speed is 6000; rpm
